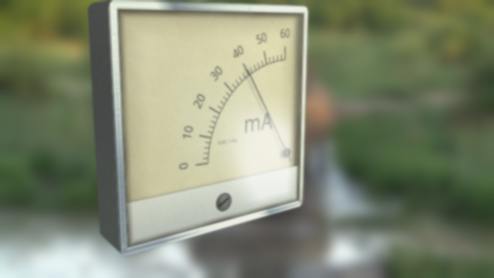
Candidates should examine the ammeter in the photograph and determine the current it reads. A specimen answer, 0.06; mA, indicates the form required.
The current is 40; mA
